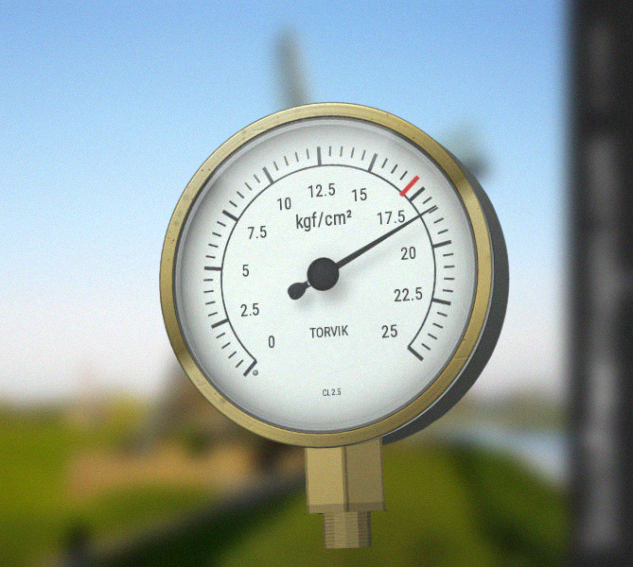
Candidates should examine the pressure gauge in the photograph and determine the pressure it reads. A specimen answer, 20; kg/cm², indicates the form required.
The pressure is 18.5; kg/cm²
